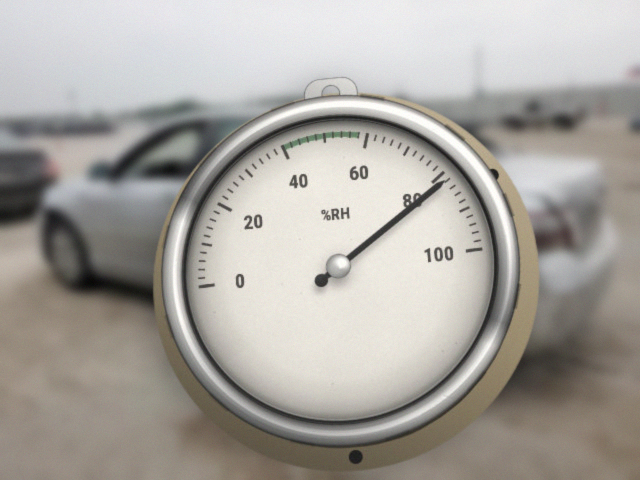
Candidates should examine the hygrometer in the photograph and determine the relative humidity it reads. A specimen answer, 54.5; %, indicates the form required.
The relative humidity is 82; %
